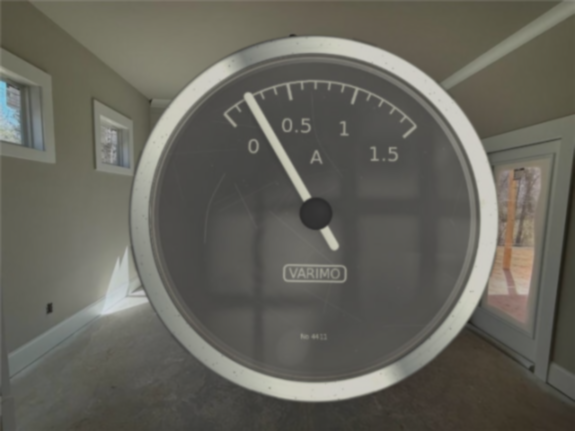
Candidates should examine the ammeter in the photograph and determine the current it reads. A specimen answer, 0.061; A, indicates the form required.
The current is 0.2; A
